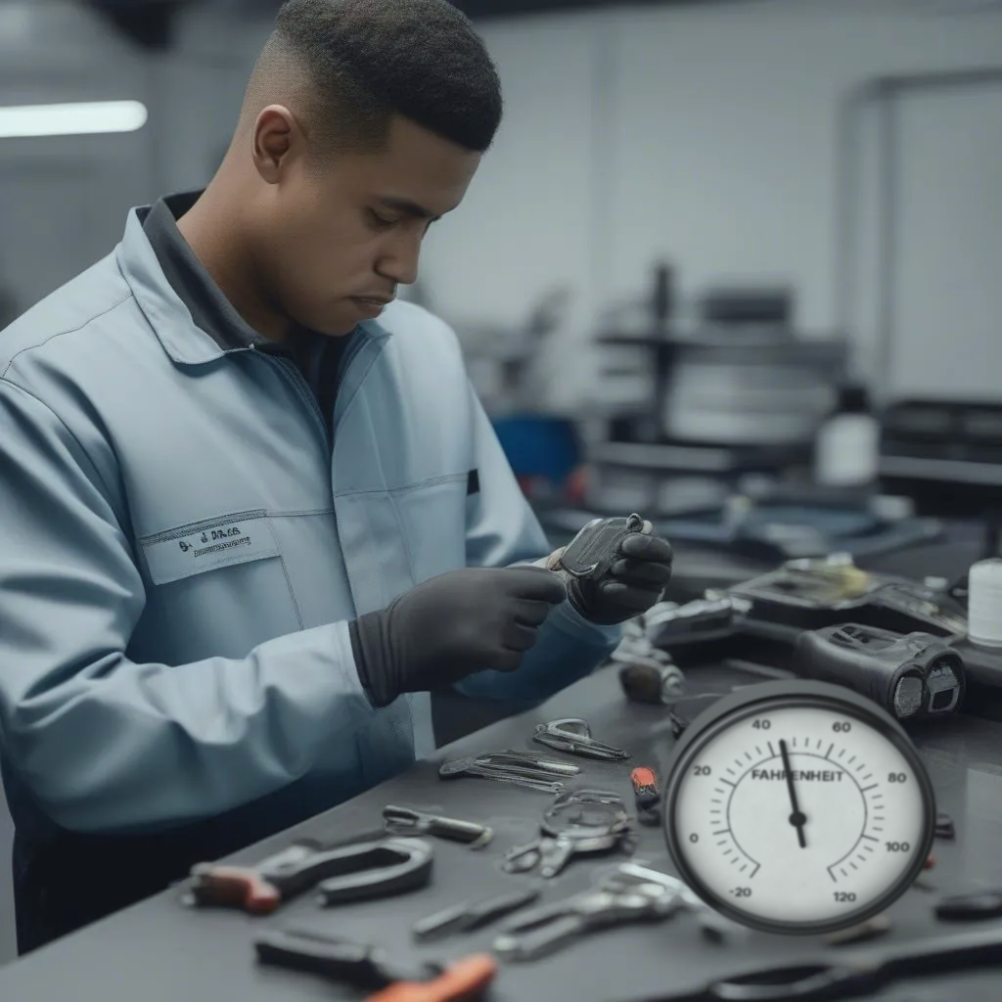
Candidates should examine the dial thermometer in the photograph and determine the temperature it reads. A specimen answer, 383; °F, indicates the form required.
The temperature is 44; °F
